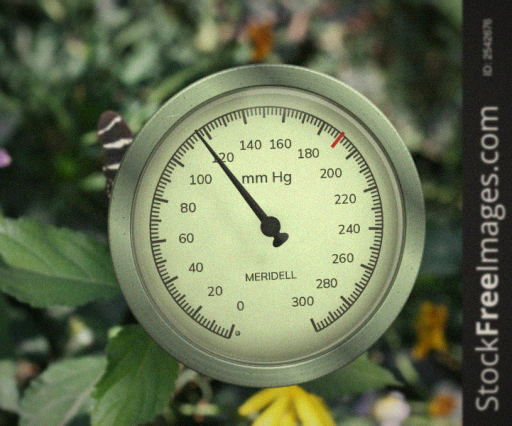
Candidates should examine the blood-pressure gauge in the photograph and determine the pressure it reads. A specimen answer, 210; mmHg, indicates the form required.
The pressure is 116; mmHg
